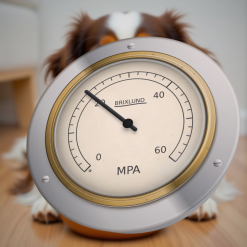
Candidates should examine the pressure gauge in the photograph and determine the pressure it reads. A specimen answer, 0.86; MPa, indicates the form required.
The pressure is 20; MPa
